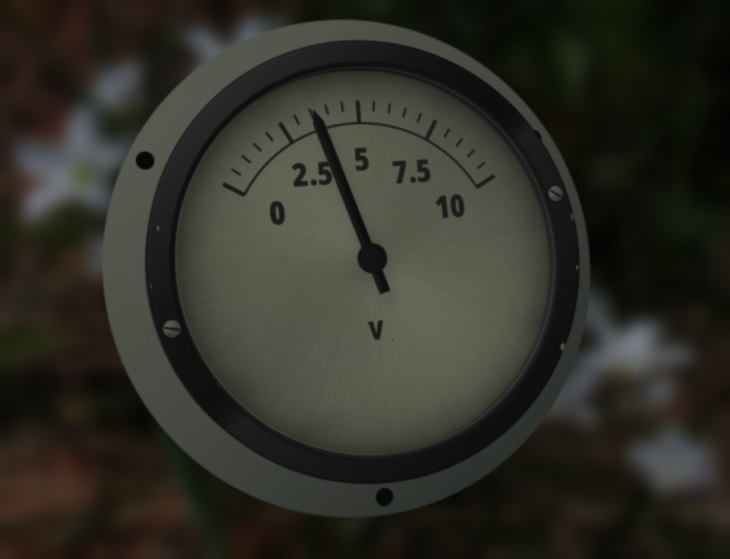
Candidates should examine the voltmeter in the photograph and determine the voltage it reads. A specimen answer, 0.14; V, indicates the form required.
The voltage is 3.5; V
